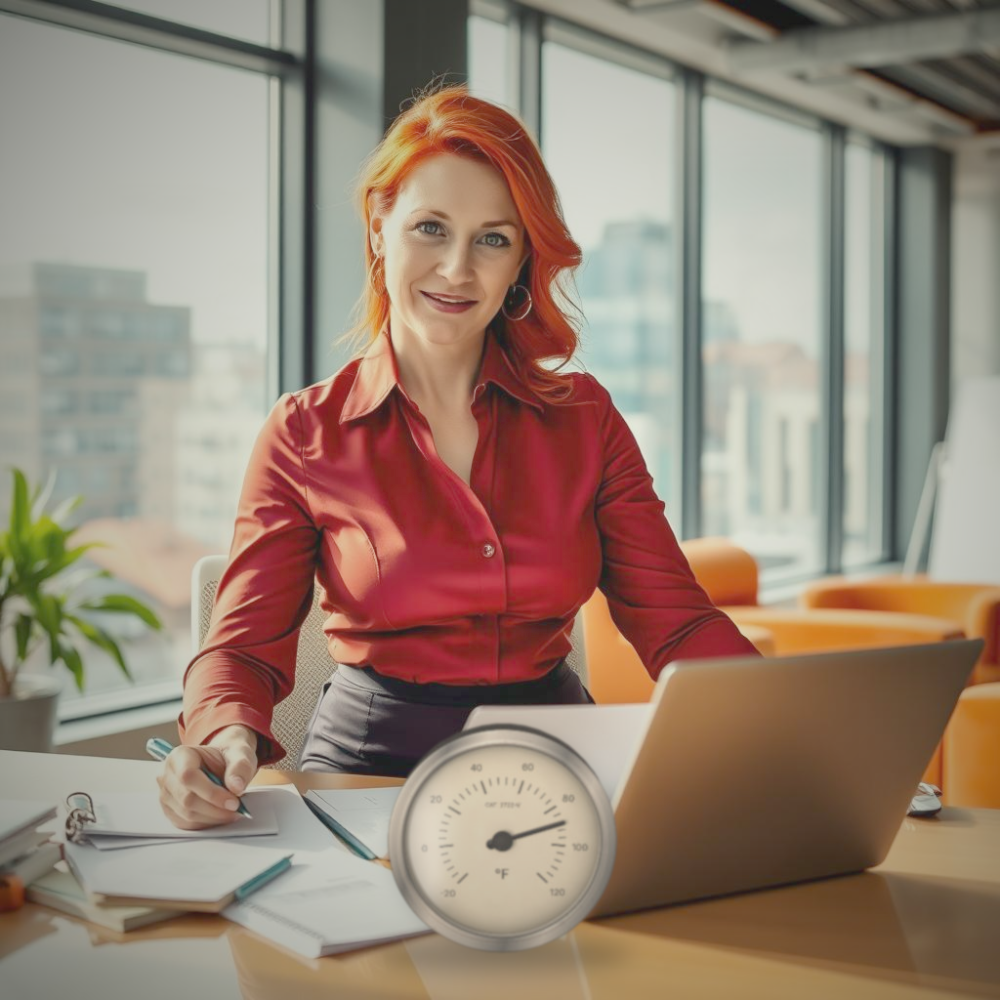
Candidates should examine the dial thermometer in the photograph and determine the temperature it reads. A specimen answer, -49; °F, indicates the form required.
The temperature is 88; °F
